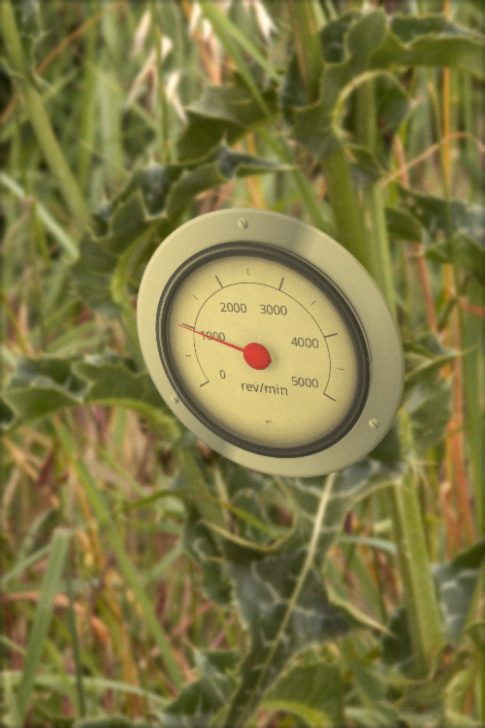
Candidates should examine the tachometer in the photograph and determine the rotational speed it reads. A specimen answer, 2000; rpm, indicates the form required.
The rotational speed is 1000; rpm
